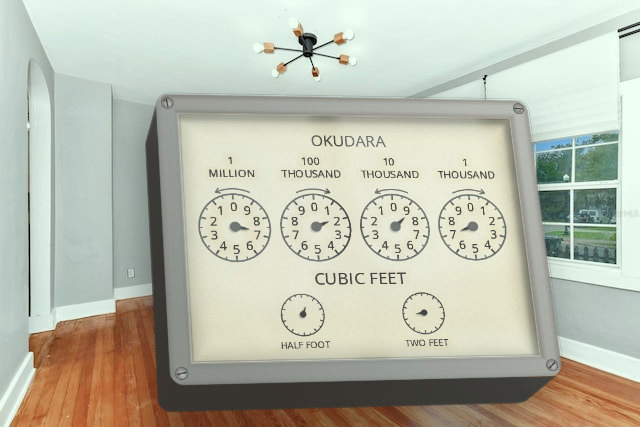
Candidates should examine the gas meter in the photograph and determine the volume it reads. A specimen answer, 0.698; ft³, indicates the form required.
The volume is 718700; ft³
